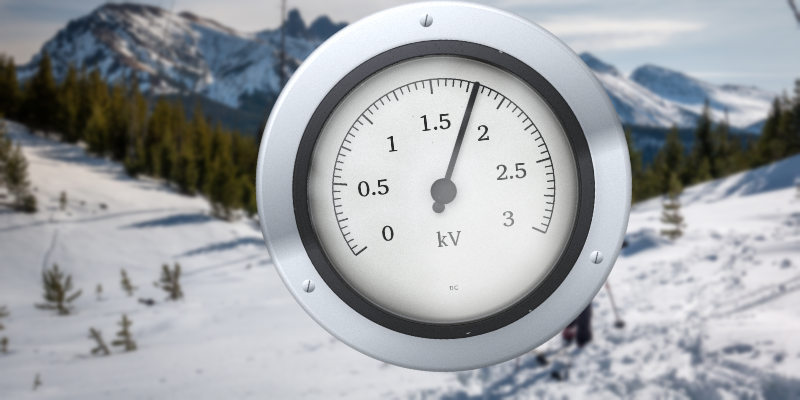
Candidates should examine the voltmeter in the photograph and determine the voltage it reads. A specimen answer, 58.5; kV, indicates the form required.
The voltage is 1.8; kV
